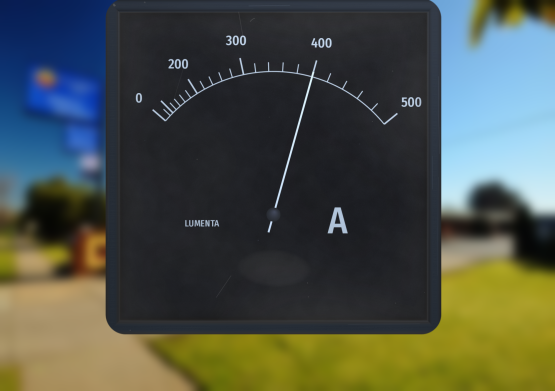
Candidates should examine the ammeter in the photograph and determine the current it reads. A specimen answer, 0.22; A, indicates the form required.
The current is 400; A
